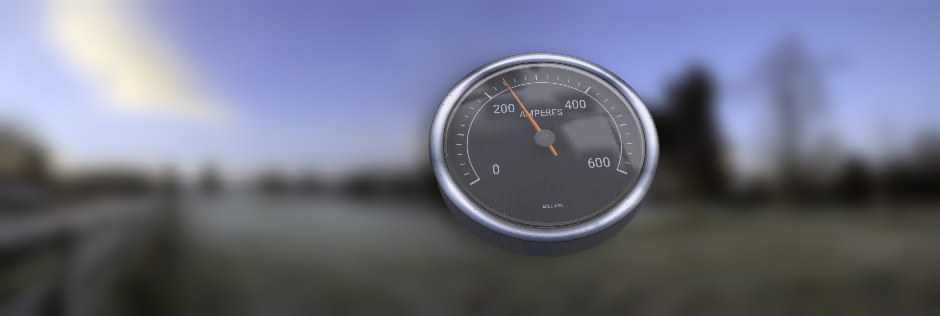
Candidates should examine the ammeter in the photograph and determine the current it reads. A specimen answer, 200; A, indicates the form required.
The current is 240; A
